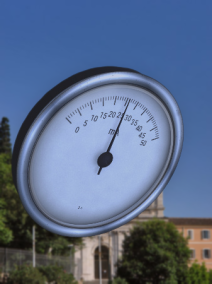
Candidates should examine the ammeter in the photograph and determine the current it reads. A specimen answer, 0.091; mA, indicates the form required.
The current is 25; mA
